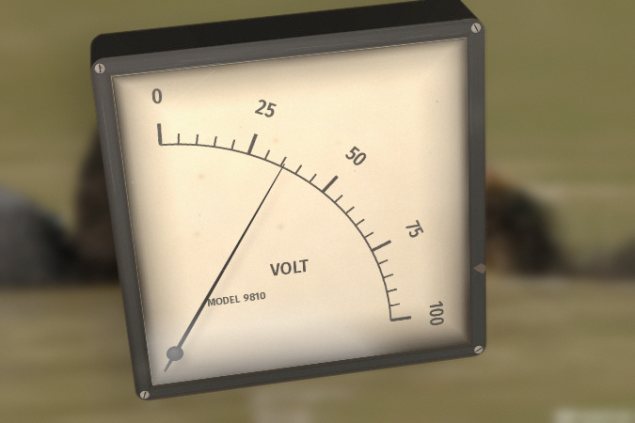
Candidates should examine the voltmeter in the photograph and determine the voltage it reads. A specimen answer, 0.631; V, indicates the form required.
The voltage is 35; V
